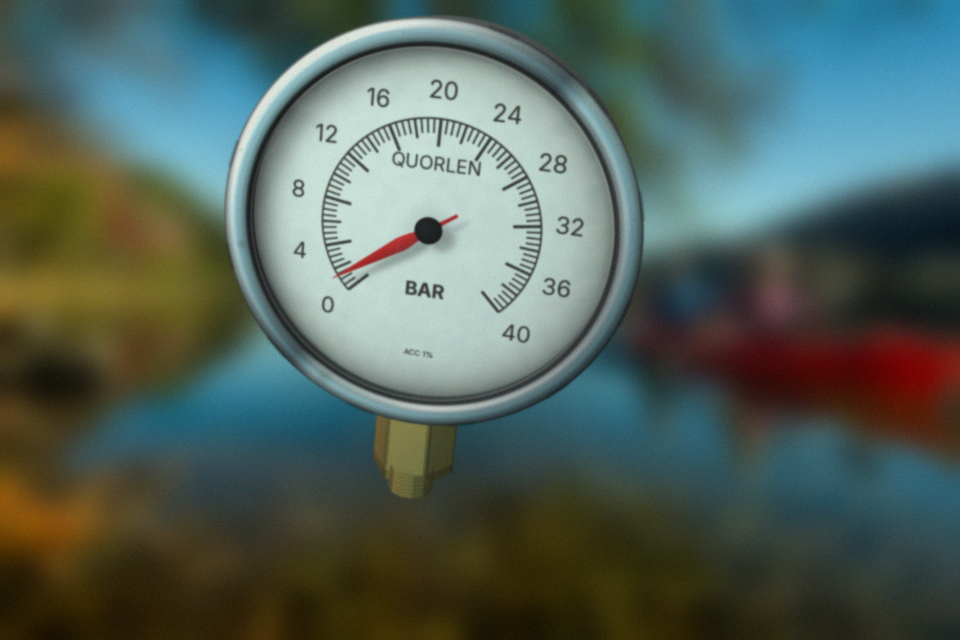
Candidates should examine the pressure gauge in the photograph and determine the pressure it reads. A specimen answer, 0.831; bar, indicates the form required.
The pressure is 1.5; bar
